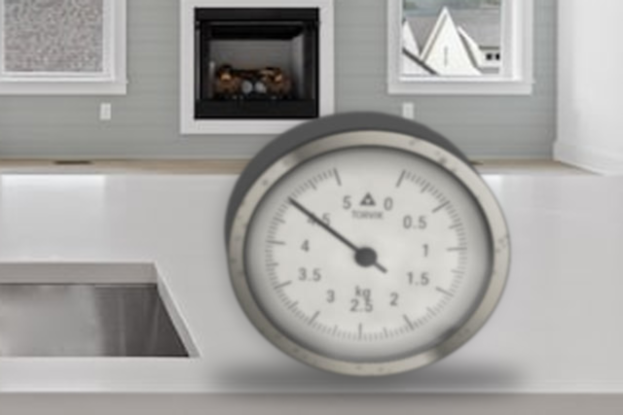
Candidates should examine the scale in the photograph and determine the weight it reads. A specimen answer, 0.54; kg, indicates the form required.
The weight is 4.5; kg
